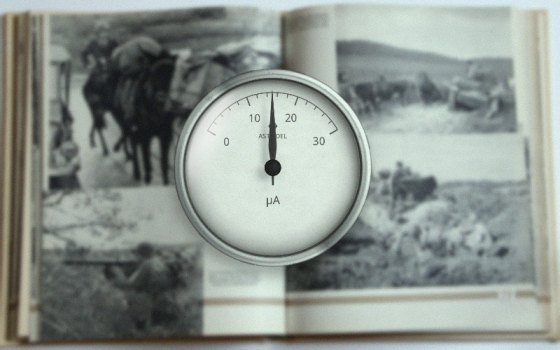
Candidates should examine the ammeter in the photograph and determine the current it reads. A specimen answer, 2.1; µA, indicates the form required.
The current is 15; µA
